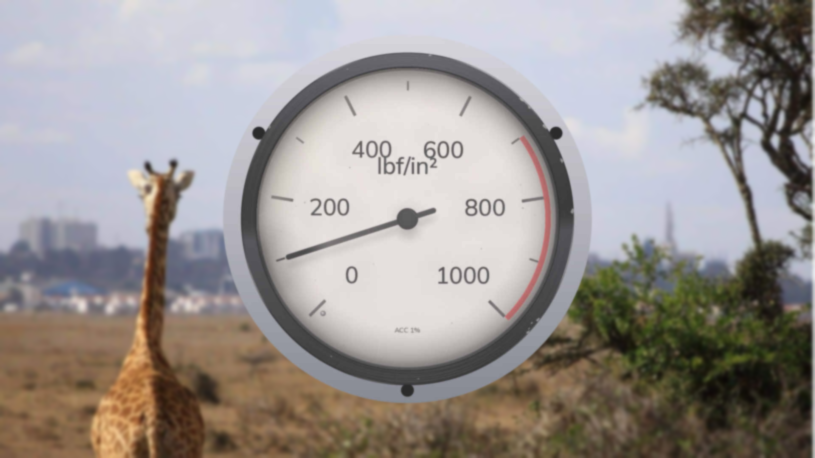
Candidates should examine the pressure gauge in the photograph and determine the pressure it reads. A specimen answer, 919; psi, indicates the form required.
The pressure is 100; psi
